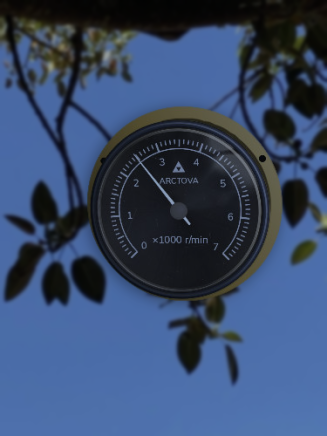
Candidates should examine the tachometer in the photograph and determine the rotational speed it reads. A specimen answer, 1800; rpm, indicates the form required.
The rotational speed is 2500; rpm
